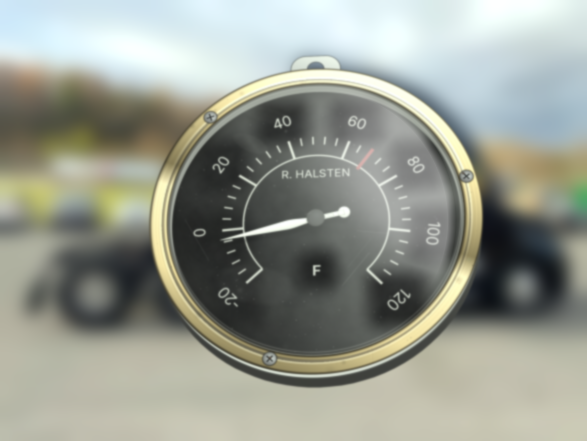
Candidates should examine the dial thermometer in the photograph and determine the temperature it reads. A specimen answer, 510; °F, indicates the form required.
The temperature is -4; °F
